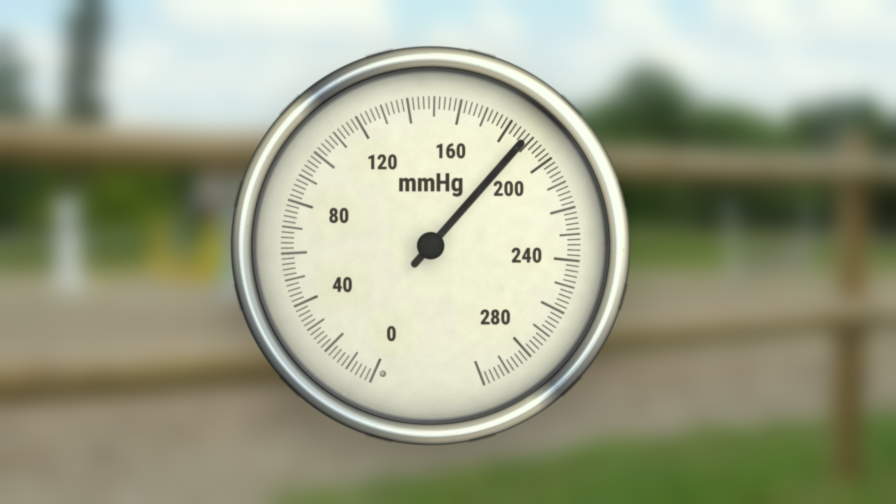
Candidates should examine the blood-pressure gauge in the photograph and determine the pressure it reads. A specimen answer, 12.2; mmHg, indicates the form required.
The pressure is 188; mmHg
